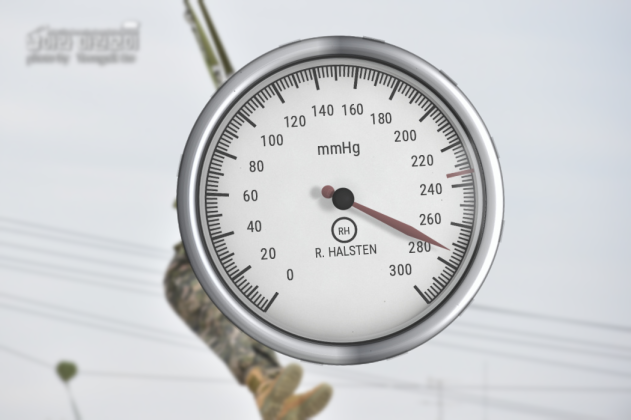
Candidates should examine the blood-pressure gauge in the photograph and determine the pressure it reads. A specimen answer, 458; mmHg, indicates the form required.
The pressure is 274; mmHg
